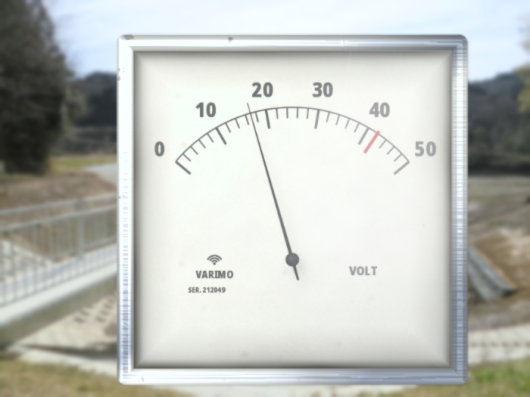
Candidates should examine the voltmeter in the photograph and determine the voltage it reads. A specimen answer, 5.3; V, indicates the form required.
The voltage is 17; V
